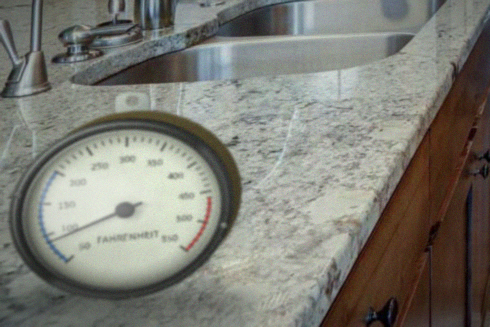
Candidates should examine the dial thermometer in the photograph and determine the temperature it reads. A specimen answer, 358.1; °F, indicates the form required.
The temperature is 90; °F
